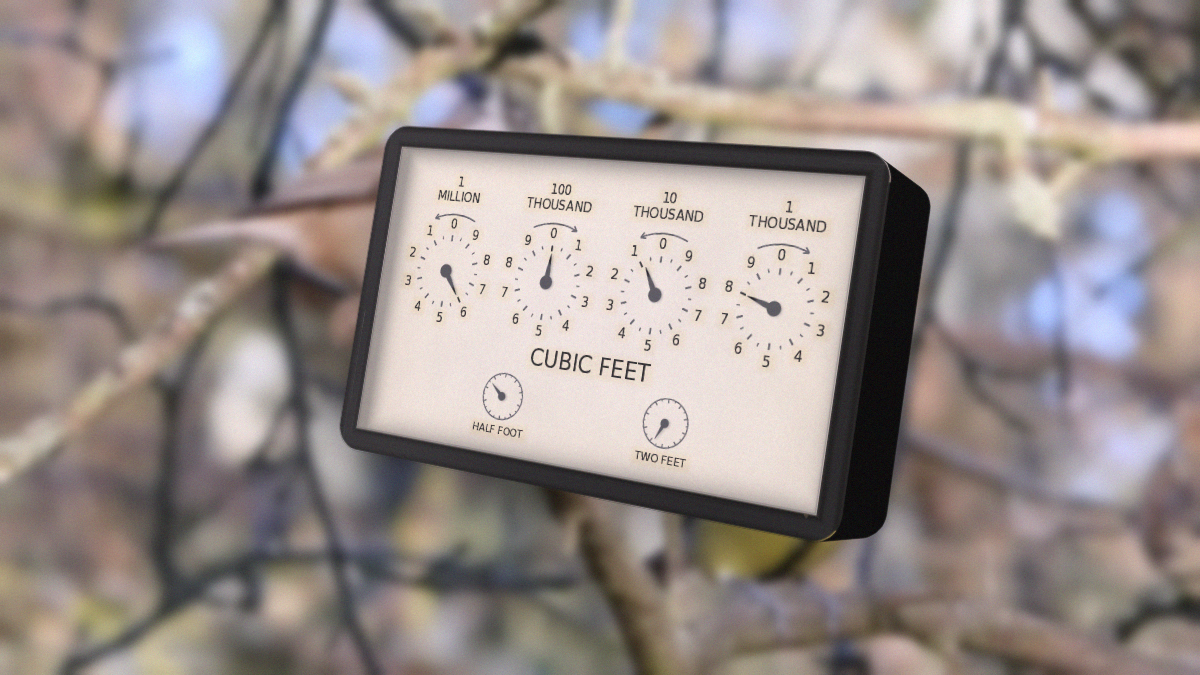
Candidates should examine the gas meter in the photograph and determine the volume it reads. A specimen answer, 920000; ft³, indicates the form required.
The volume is 600800; ft³
